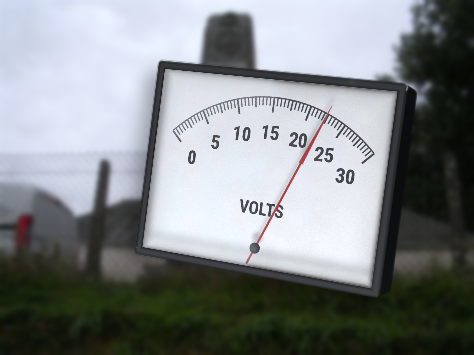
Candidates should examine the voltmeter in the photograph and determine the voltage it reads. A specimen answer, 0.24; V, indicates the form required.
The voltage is 22.5; V
